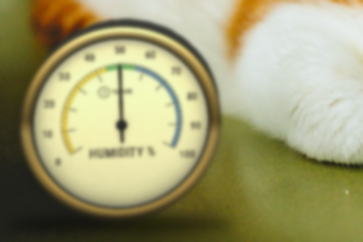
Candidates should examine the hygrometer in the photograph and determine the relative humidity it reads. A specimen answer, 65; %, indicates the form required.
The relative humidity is 50; %
